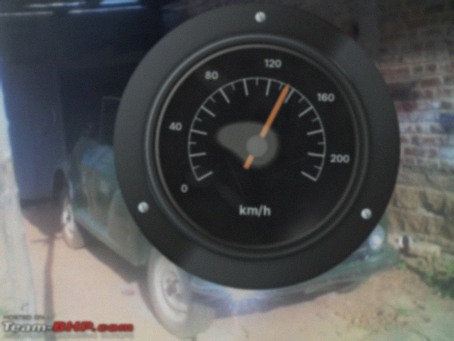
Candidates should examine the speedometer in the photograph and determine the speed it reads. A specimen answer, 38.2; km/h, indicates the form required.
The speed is 135; km/h
